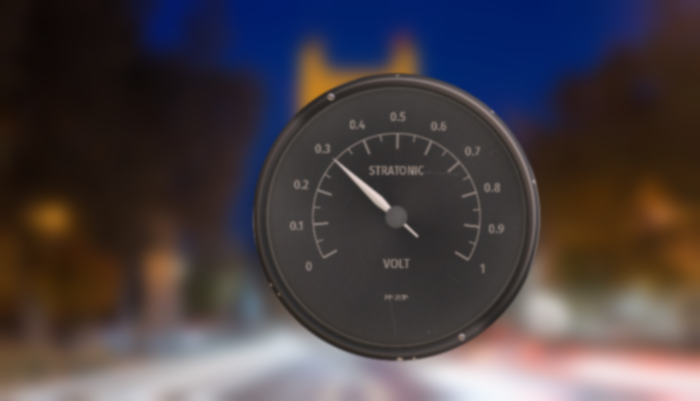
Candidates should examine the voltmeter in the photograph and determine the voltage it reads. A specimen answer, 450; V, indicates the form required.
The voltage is 0.3; V
